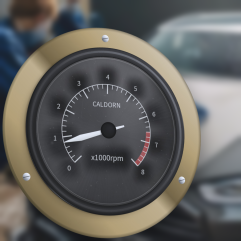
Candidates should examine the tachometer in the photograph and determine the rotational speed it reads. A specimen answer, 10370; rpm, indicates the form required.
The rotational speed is 800; rpm
